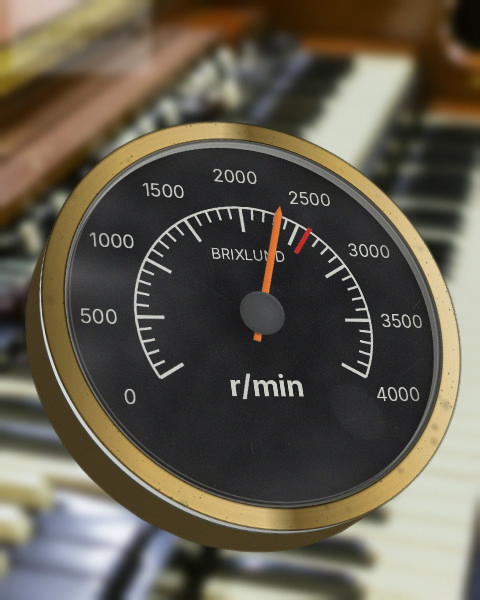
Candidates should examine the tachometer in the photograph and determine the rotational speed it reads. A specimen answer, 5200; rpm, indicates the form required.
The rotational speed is 2300; rpm
